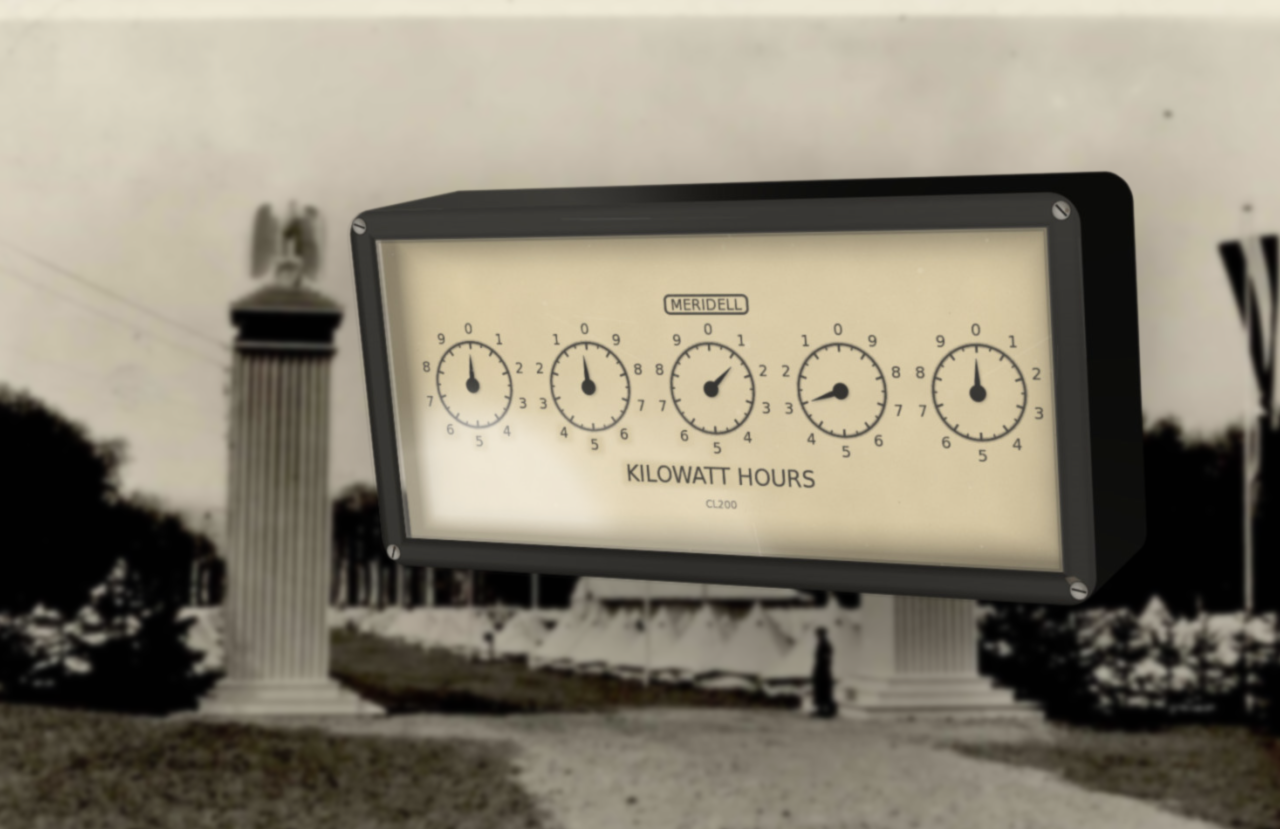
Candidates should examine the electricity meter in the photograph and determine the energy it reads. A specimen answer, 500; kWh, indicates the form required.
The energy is 130; kWh
